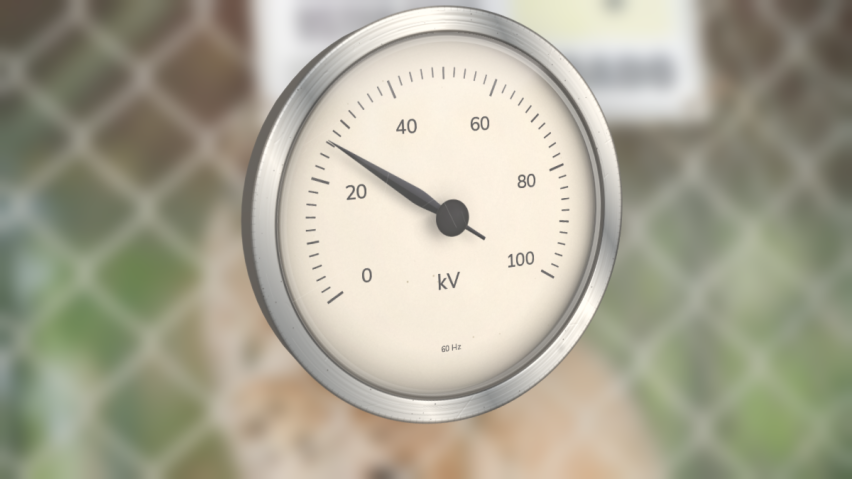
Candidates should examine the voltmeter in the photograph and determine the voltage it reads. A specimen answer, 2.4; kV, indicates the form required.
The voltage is 26; kV
